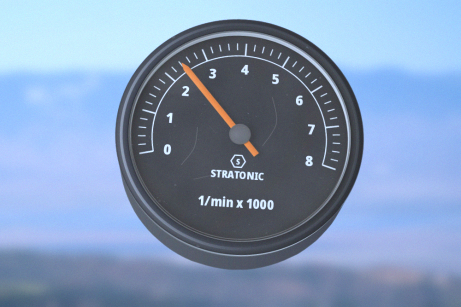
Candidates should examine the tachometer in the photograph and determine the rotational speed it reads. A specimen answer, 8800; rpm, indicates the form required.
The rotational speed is 2400; rpm
